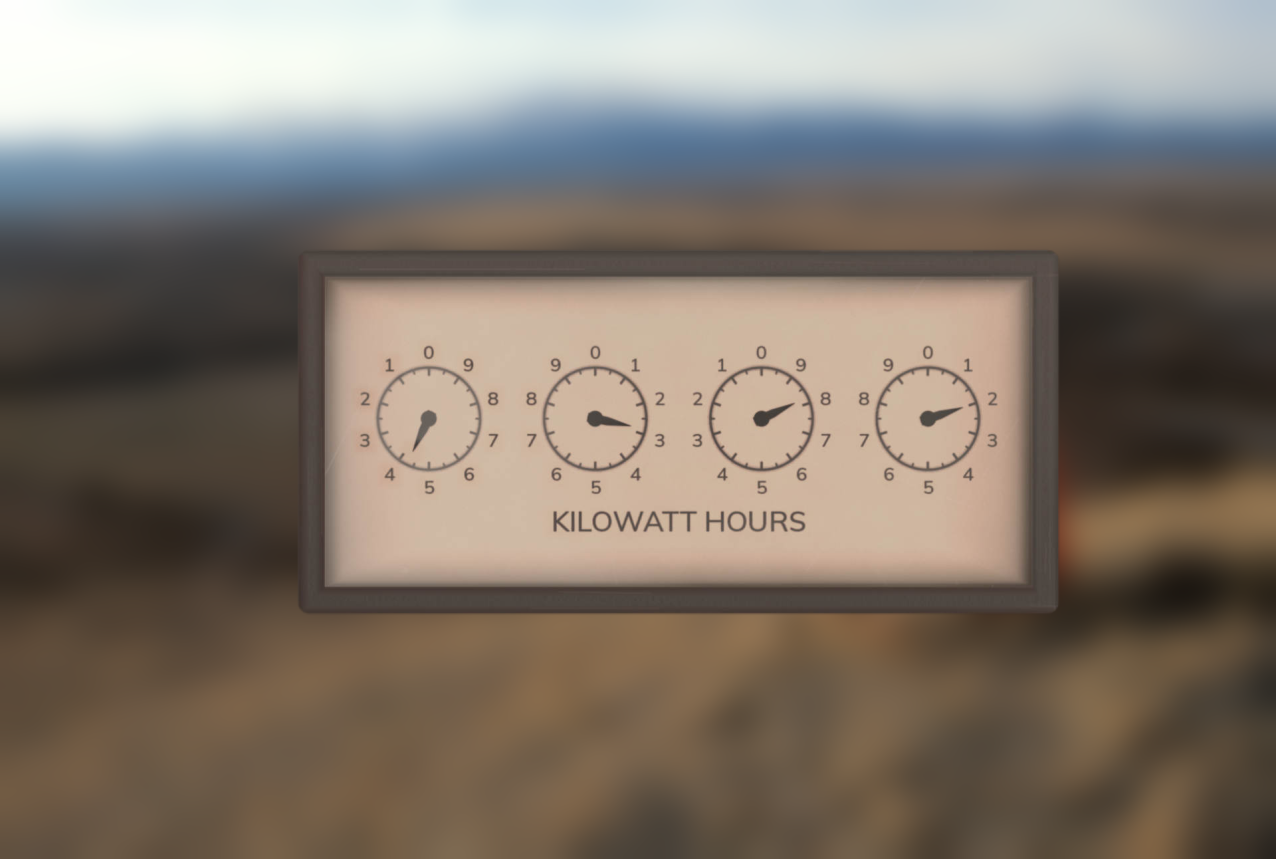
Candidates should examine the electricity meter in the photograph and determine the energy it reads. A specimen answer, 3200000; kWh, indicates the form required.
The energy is 4282; kWh
